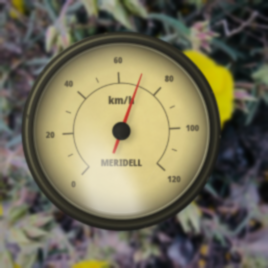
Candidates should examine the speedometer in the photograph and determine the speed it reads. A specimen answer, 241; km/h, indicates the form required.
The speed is 70; km/h
